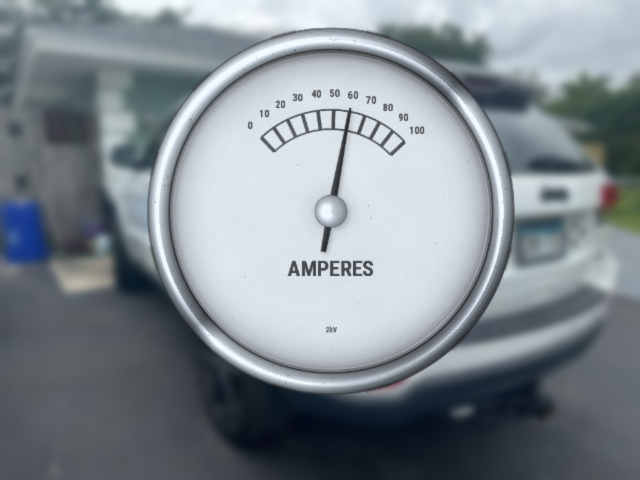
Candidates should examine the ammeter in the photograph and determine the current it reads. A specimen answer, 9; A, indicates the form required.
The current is 60; A
